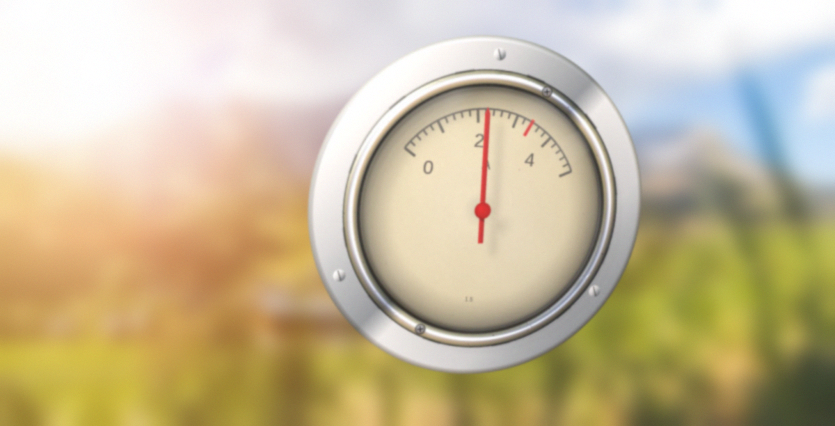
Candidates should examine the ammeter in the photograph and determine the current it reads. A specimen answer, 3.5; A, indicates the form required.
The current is 2.2; A
